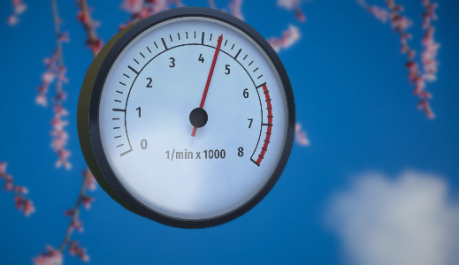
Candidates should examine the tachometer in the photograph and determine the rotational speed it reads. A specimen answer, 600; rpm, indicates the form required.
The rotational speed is 4400; rpm
